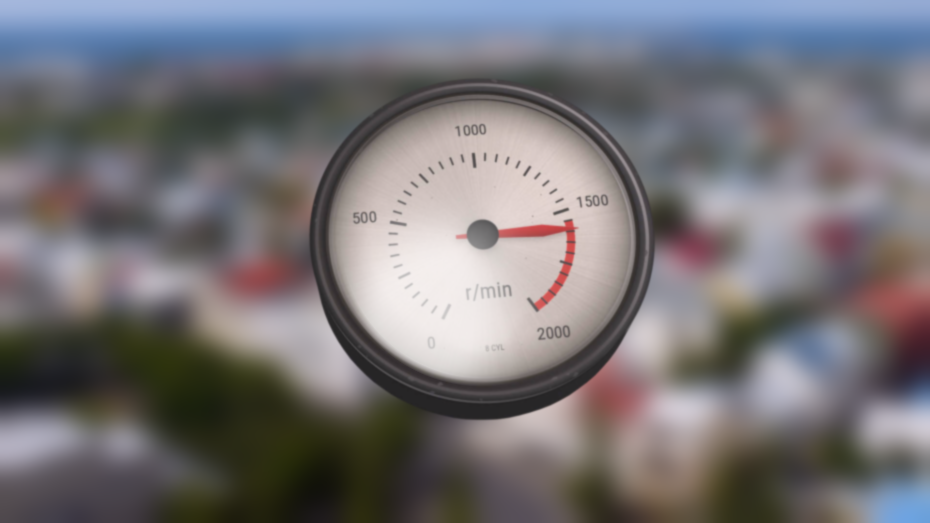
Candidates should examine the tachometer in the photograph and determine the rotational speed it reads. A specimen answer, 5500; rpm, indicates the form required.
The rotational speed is 1600; rpm
